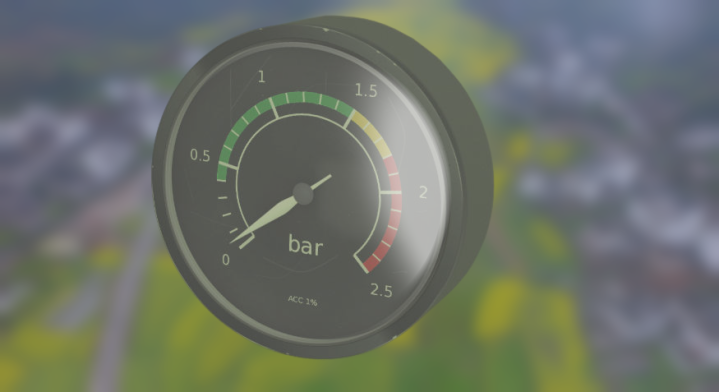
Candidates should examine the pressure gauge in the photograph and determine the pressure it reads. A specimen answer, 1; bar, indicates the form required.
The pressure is 0.05; bar
